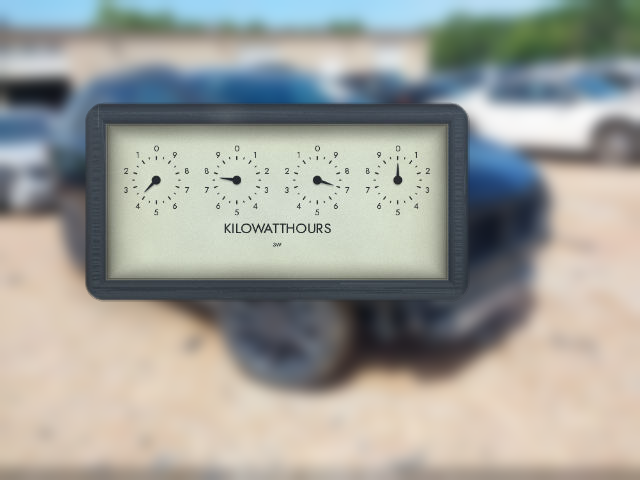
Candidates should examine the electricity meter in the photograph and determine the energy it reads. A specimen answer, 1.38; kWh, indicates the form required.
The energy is 3770; kWh
